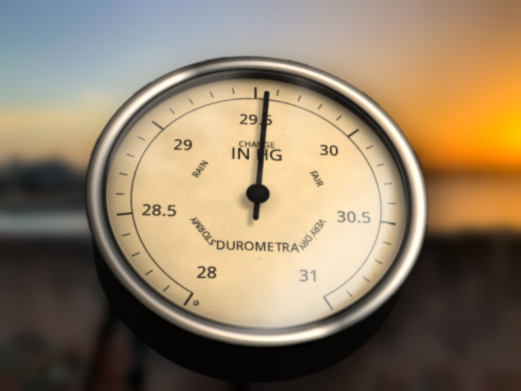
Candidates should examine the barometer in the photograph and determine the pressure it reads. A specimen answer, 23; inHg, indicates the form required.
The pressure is 29.55; inHg
